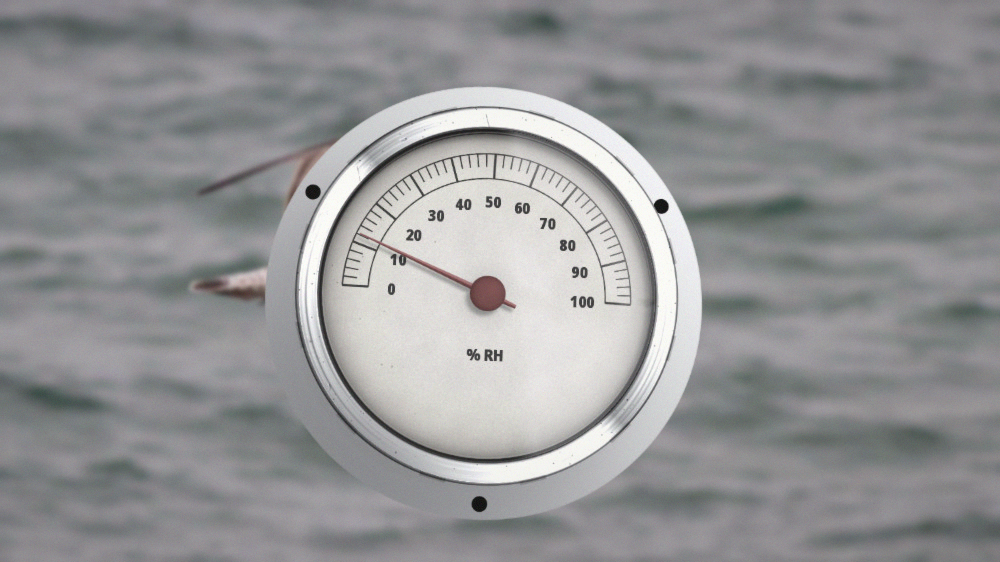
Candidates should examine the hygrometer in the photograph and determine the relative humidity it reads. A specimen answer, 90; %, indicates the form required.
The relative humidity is 12; %
